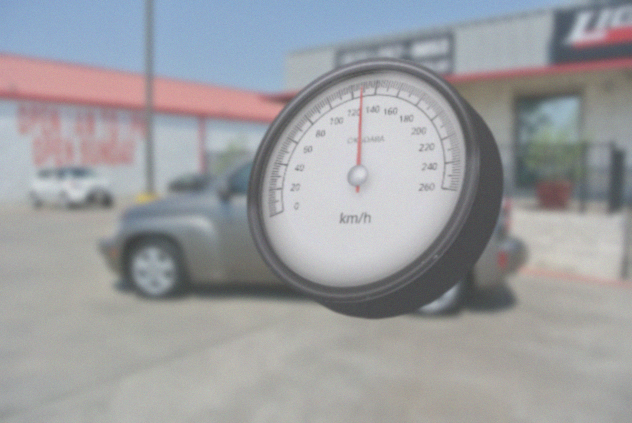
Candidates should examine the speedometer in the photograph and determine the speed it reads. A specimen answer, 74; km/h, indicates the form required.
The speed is 130; km/h
